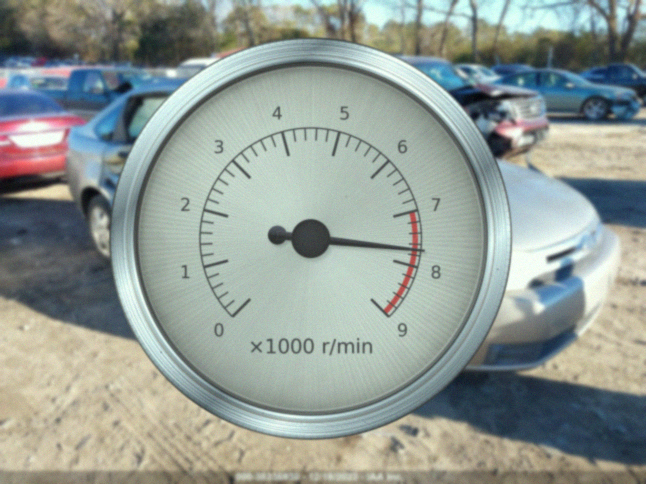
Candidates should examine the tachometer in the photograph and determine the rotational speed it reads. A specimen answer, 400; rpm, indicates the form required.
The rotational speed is 7700; rpm
